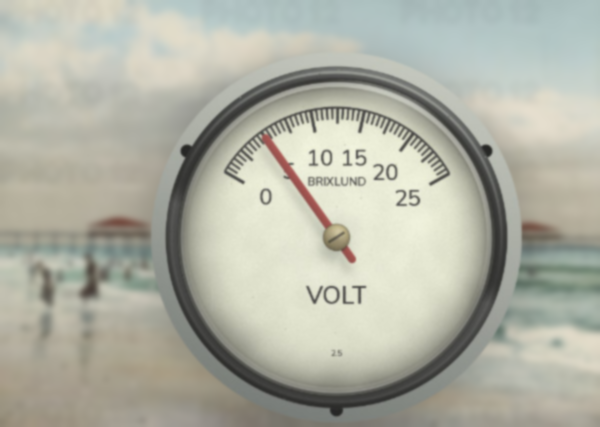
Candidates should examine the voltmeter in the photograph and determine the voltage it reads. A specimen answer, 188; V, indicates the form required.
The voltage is 5; V
